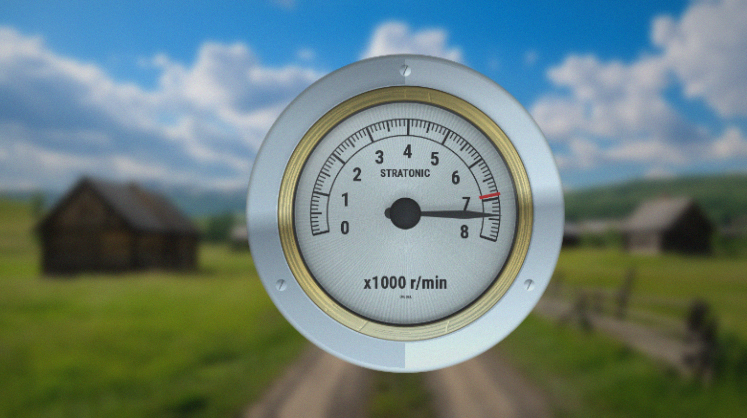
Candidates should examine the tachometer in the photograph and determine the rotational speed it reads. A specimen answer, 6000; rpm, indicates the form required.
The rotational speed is 7400; rpm
